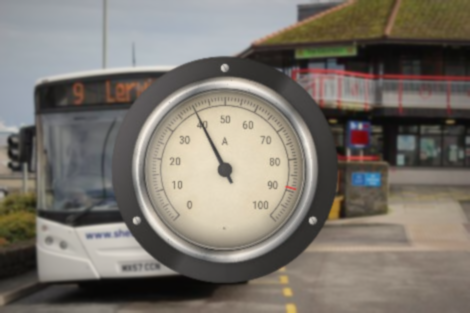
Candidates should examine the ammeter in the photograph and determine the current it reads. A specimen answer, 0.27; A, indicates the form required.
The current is 40; A
